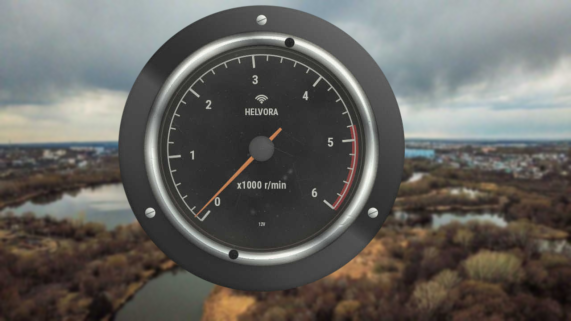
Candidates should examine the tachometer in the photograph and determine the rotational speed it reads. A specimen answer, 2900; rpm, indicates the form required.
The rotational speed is 100; rpm
